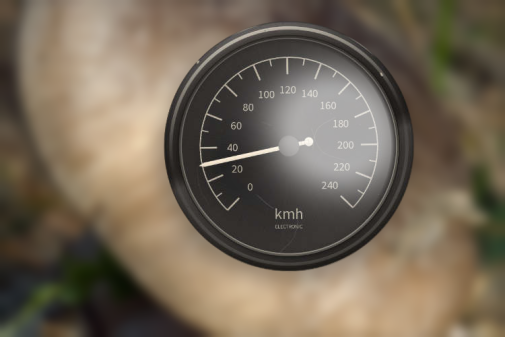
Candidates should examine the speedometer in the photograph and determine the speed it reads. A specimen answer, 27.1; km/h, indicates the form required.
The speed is 30; km/h
